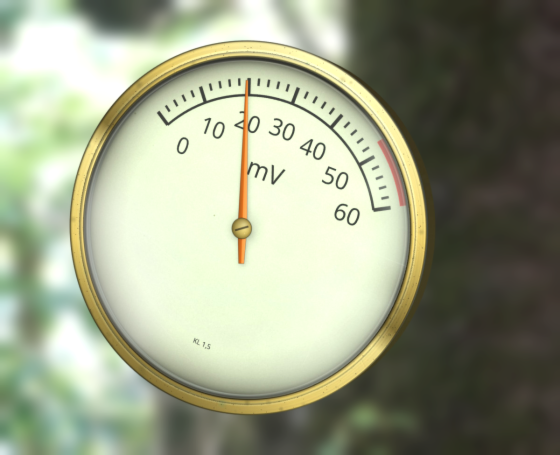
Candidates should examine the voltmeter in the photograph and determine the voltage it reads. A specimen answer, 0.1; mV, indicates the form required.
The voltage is 20; mV
